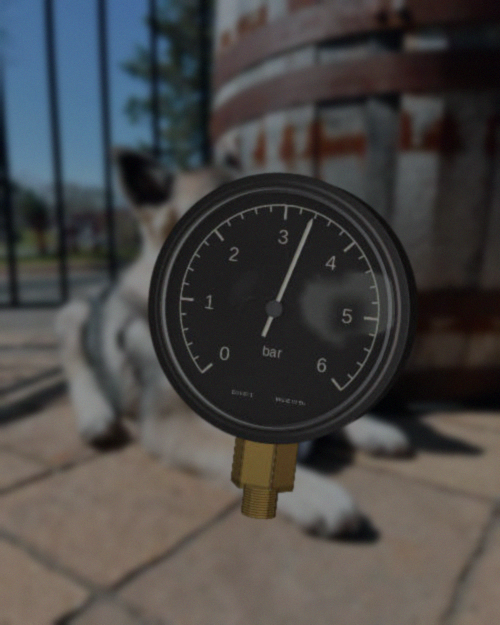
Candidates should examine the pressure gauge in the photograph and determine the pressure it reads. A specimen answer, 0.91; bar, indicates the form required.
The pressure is 3.4; bar
